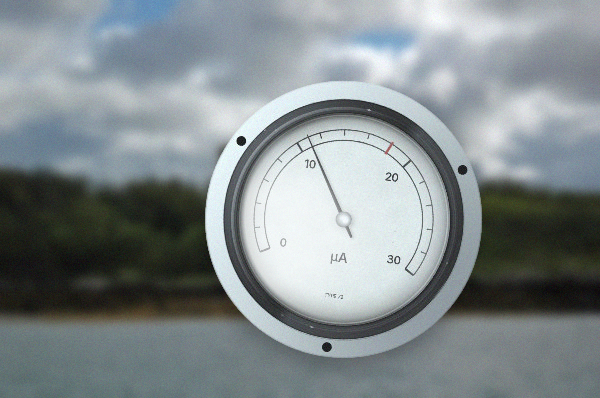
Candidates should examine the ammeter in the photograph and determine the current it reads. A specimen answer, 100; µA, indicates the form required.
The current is 11; µA
